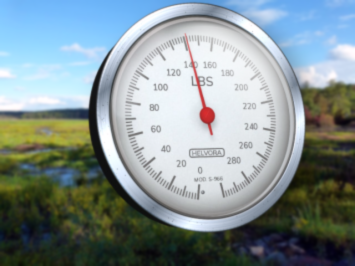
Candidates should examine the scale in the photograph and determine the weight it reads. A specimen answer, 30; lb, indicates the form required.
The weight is 140; lb
